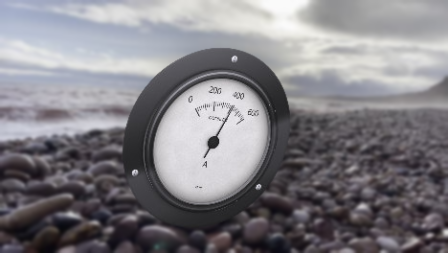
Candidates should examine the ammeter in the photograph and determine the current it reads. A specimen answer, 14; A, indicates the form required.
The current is 400; A
